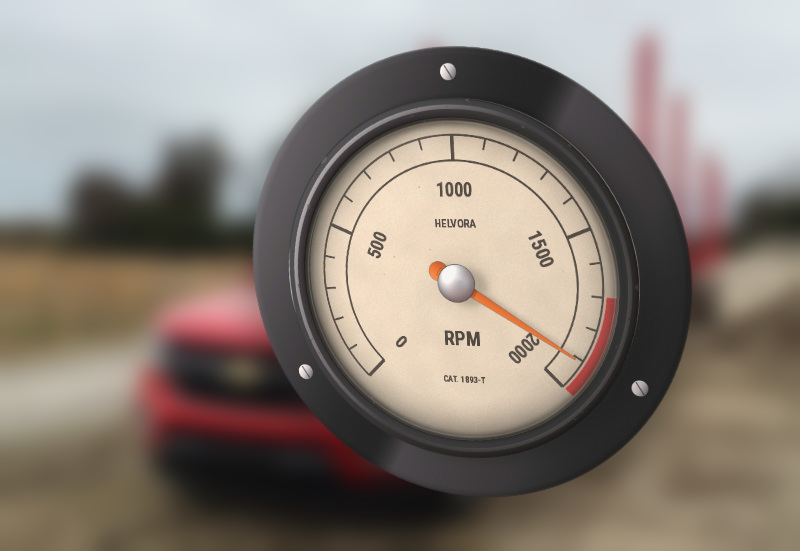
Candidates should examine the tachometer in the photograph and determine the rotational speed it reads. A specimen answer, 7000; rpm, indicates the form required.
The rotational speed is 1900; rpm
